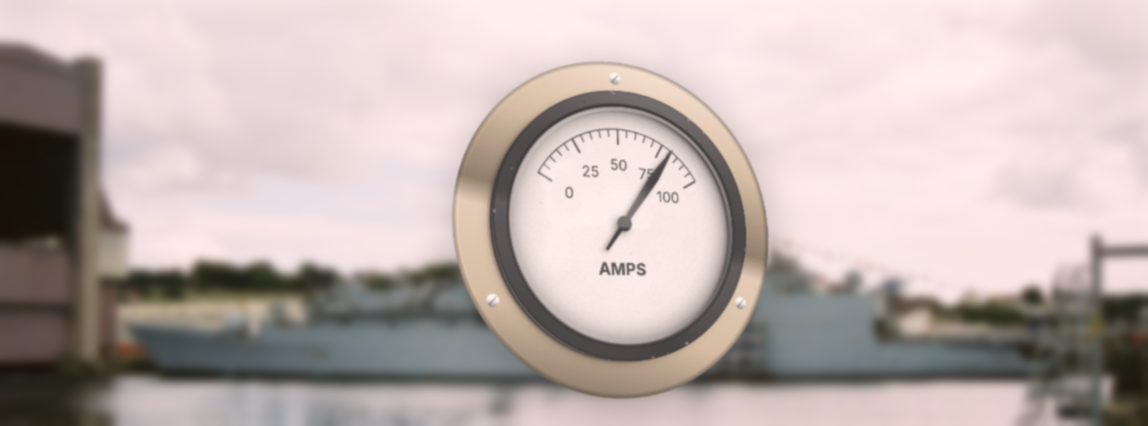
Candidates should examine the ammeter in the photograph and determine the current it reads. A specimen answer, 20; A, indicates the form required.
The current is 80; A
